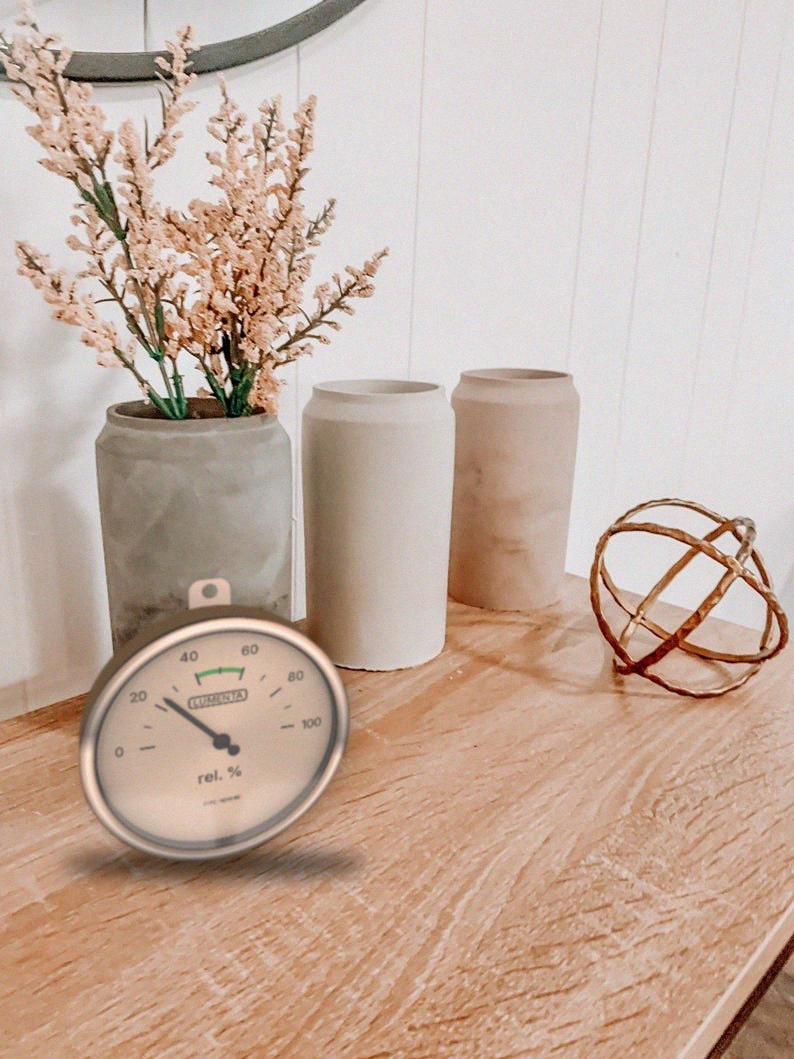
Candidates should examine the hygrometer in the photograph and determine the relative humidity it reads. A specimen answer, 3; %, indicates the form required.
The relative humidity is 25; %
